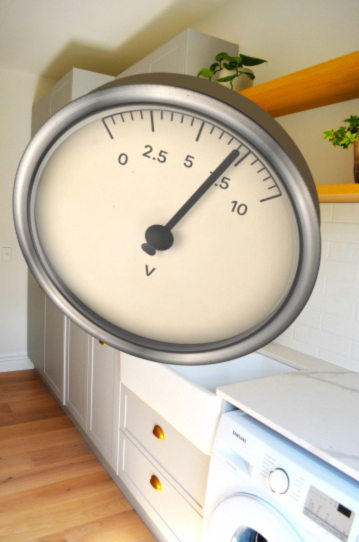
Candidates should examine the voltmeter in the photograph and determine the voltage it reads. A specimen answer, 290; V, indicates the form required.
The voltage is 7; V
